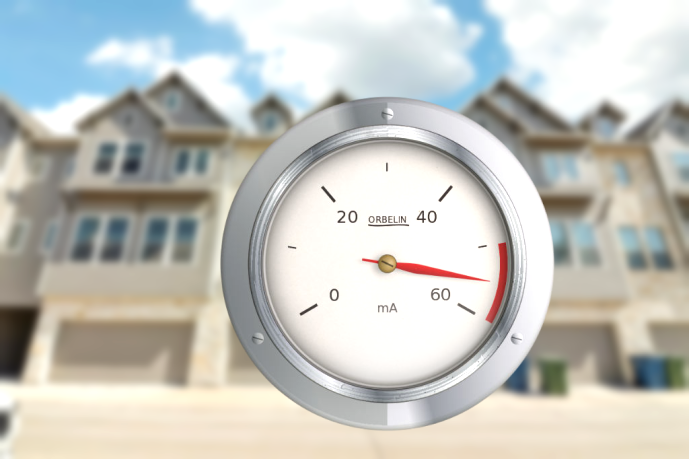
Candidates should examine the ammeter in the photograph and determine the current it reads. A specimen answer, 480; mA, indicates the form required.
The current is 55; mA
